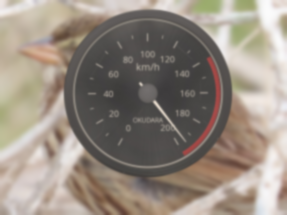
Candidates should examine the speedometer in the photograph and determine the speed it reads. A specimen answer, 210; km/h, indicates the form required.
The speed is 195; km/h
